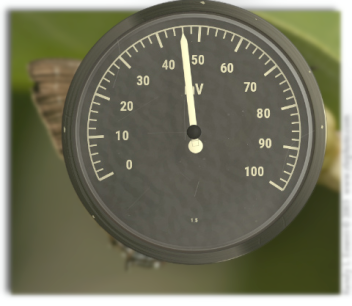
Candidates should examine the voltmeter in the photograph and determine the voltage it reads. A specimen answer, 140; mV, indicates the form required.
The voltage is 46; mV
